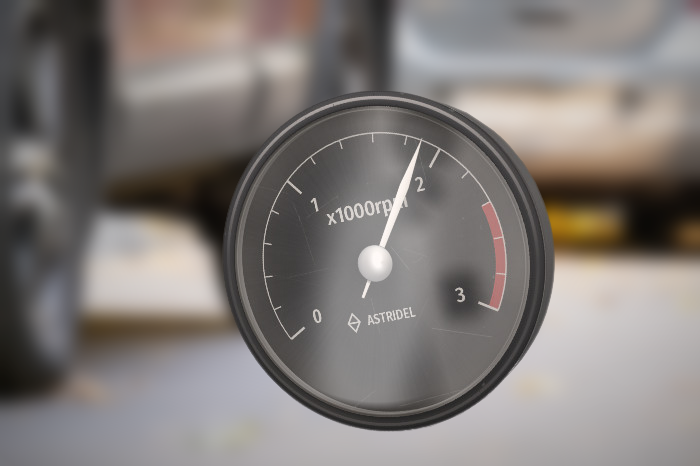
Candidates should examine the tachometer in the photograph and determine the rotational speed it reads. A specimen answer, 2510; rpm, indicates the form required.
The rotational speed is 1900; rpm
